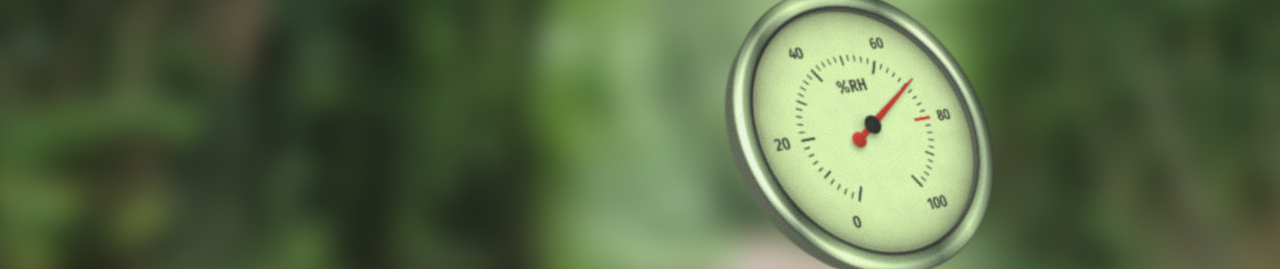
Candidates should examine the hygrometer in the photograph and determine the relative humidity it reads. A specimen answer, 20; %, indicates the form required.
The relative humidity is 70; %
